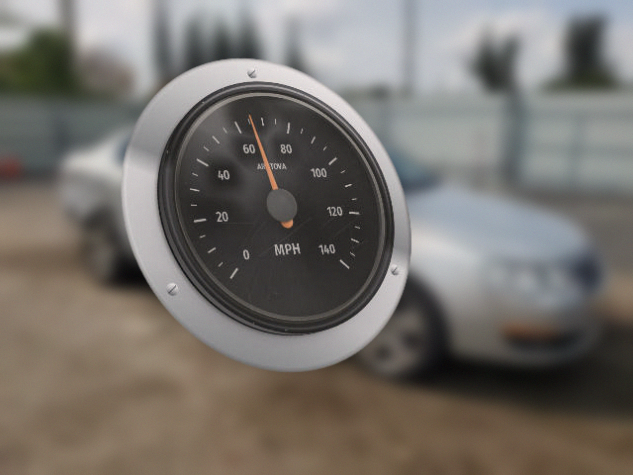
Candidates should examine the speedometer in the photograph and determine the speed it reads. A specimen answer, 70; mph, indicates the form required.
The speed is 65; mph
